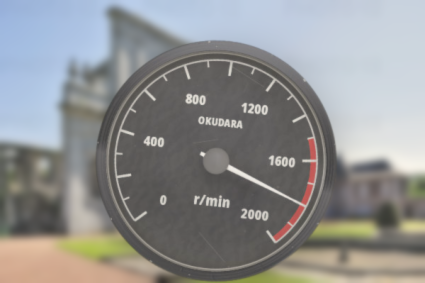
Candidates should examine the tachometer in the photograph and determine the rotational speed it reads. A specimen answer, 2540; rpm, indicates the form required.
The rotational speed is 1800; rpm
